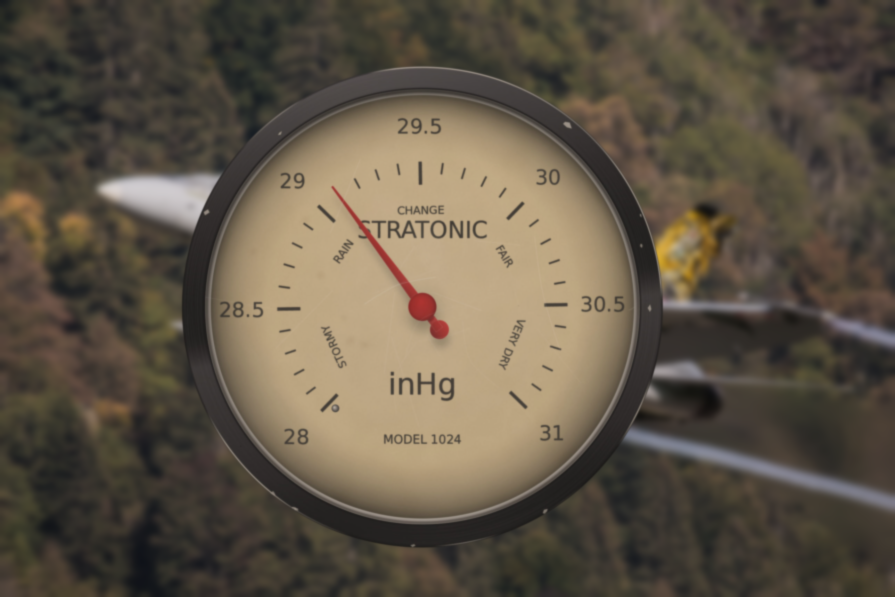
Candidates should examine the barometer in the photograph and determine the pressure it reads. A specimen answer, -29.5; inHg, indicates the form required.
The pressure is 29.1; inHg
